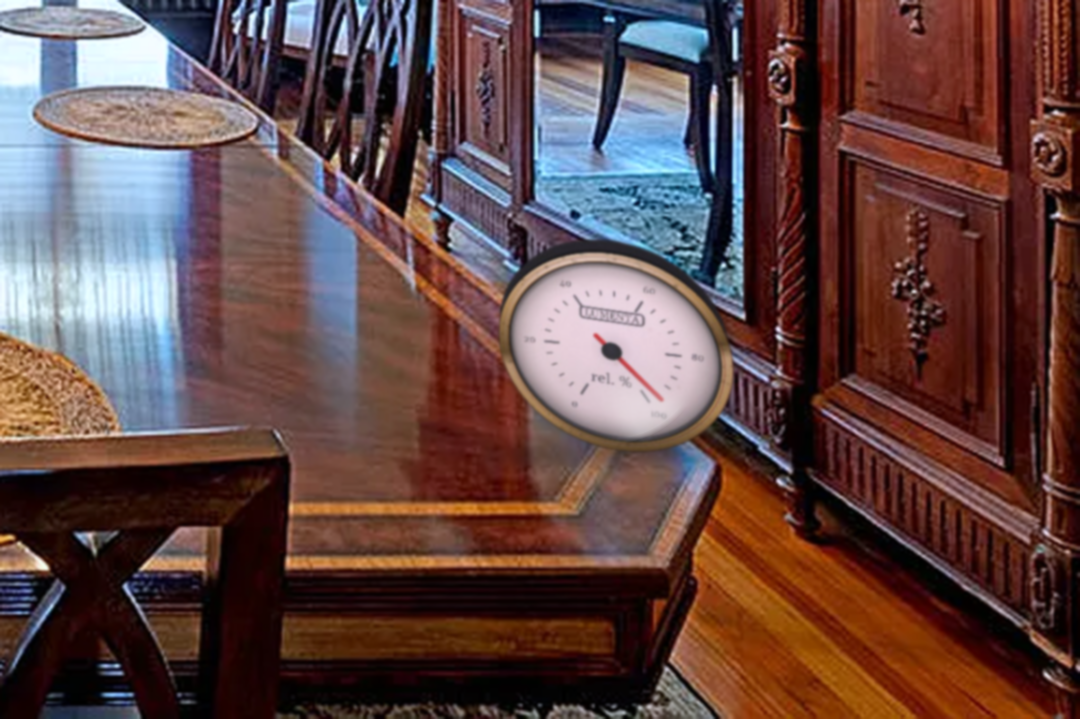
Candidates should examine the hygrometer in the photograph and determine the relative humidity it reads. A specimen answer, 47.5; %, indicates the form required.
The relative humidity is 96; %
